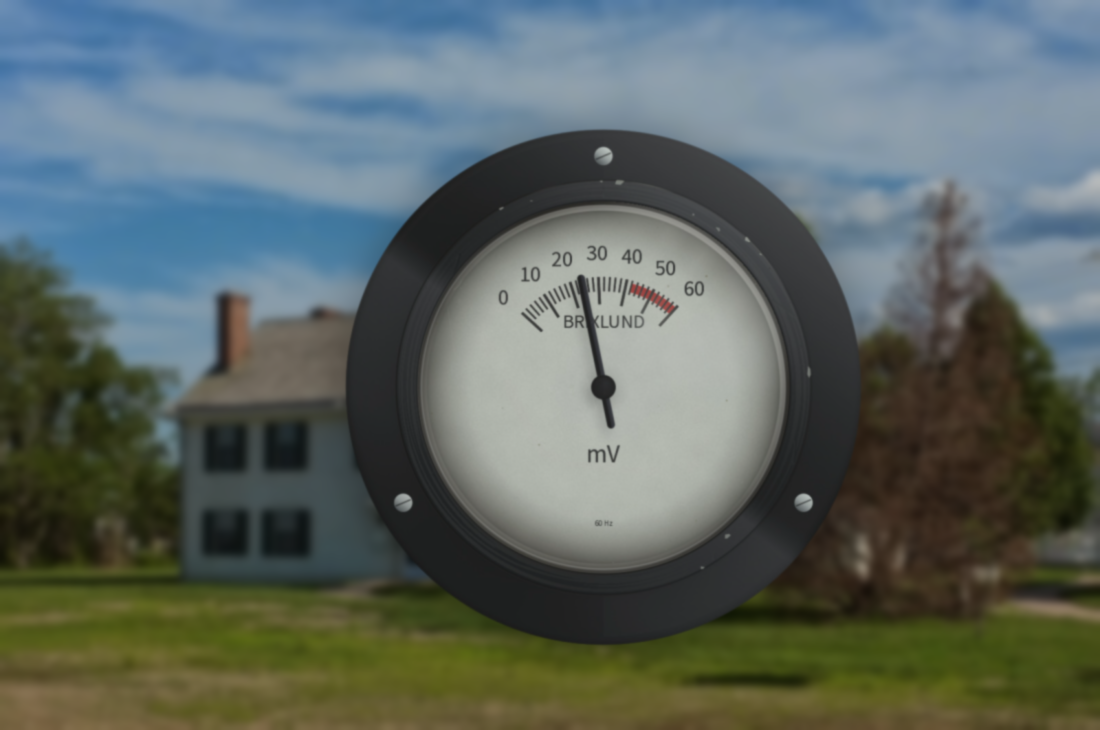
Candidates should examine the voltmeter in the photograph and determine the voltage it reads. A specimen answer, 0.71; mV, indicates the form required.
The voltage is 24; mV
